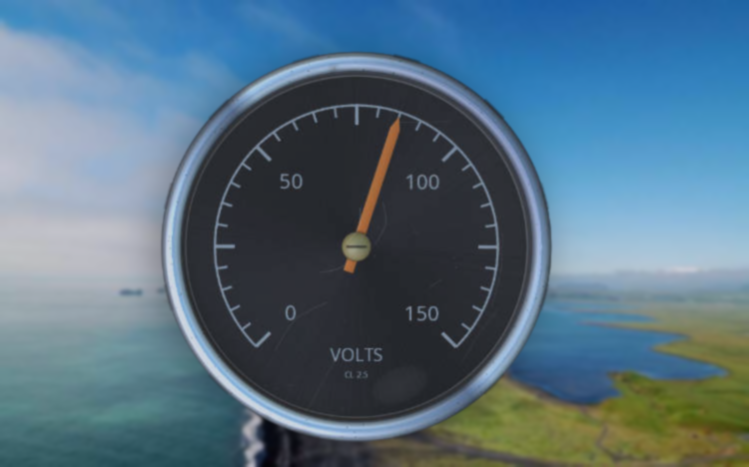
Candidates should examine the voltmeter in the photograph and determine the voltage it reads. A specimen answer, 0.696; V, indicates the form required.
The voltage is 85; V
